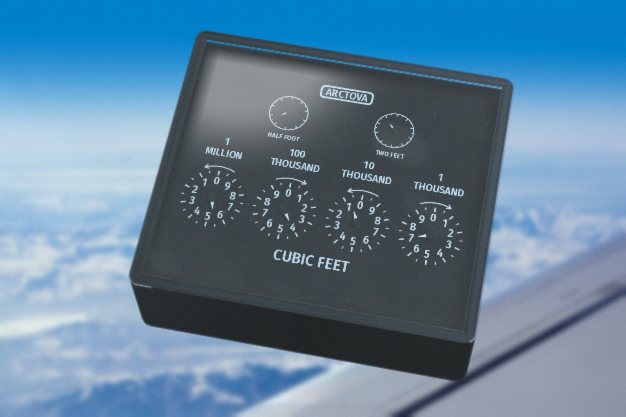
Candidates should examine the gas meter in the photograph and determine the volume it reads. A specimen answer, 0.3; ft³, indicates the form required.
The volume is 540700; ft³
